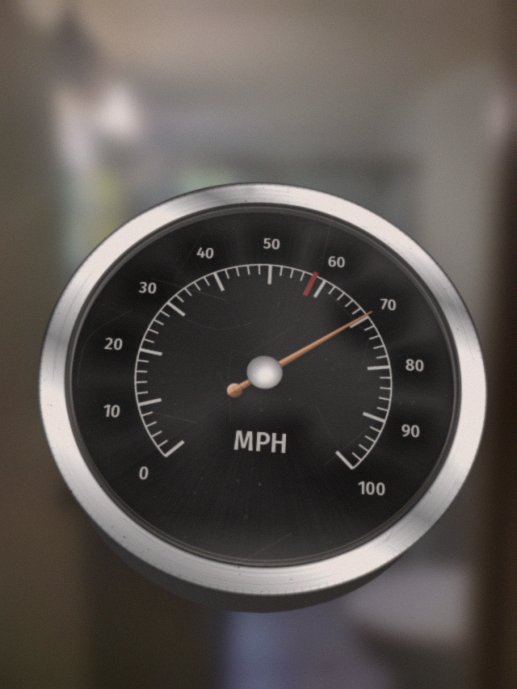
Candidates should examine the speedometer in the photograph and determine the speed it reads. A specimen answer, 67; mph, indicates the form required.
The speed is 70; mph
